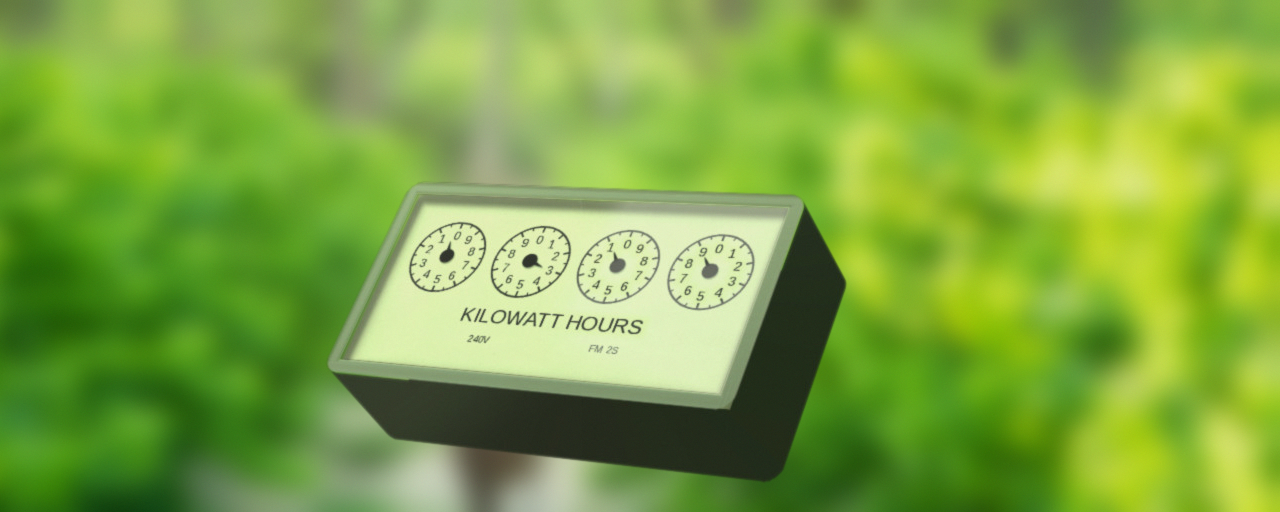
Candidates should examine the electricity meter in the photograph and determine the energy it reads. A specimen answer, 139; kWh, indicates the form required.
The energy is 309; kWh
